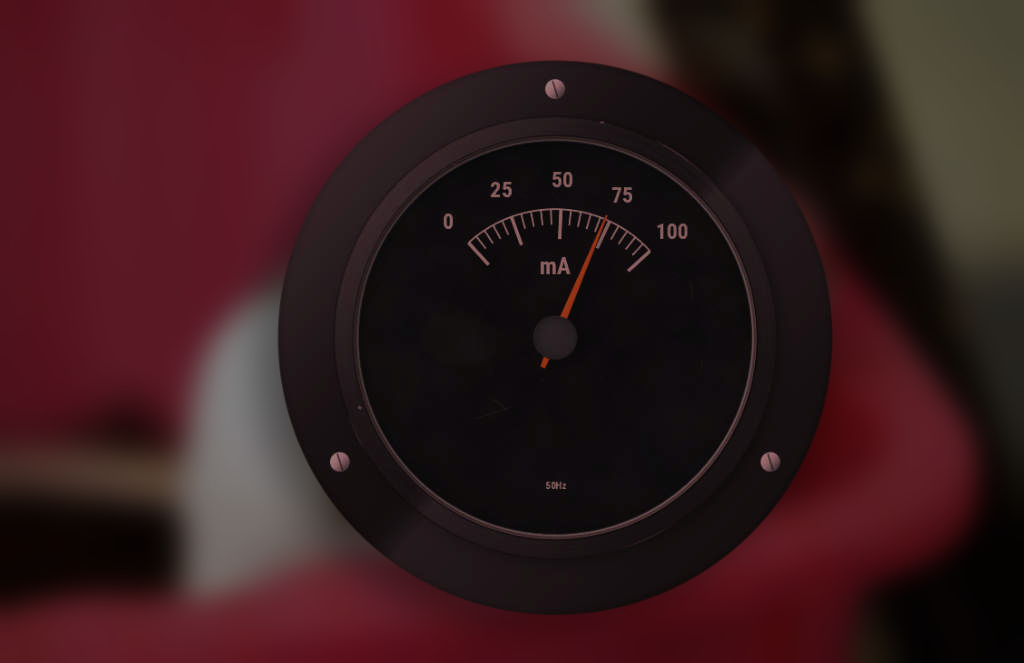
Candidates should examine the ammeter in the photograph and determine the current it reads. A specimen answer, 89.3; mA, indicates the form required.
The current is 72.5; mA
